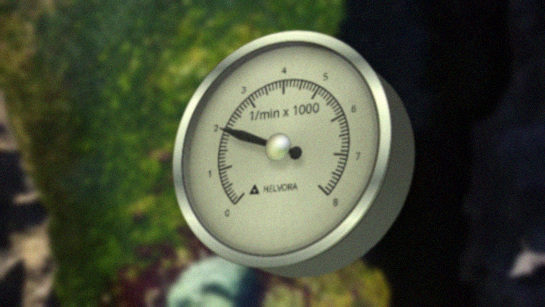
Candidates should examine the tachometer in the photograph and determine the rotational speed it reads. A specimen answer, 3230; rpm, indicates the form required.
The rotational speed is 2000; rpm
